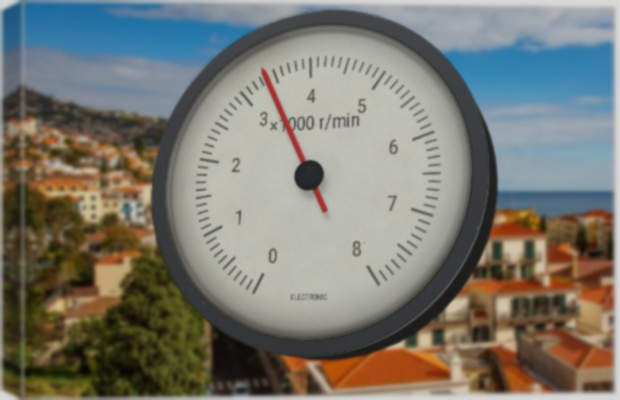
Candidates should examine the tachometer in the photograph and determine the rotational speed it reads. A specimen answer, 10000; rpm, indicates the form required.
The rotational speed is 3400; rpm
